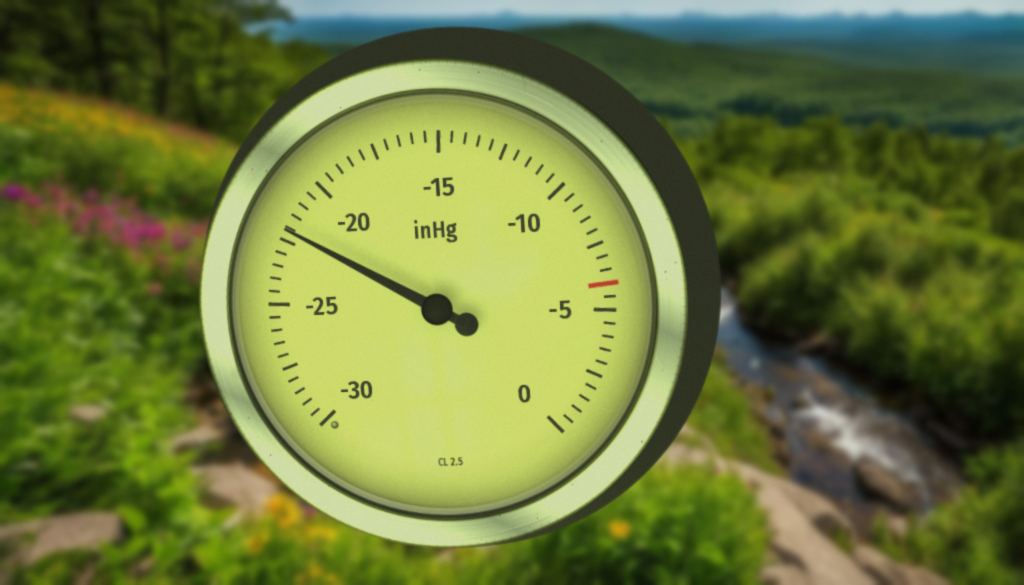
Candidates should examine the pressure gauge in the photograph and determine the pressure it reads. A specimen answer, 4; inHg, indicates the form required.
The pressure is -22; inHg
